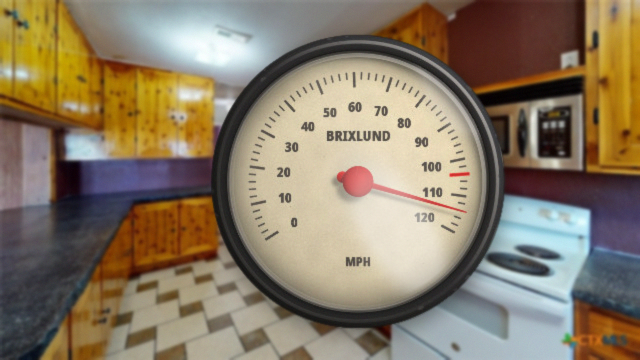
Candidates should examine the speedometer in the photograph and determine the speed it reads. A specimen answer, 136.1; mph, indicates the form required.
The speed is 114; mph
